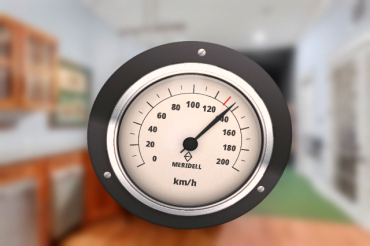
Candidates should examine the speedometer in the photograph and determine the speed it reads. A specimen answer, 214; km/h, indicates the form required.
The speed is 135; km/h
